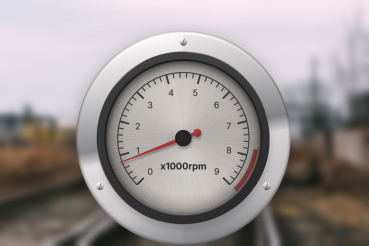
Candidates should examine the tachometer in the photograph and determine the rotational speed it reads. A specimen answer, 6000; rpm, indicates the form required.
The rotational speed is 800; rpm
